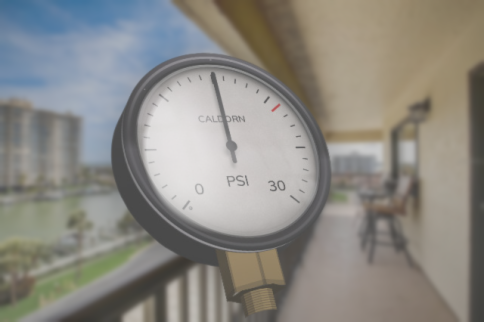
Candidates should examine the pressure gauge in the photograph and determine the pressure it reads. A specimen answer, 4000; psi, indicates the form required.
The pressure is 15; psi
